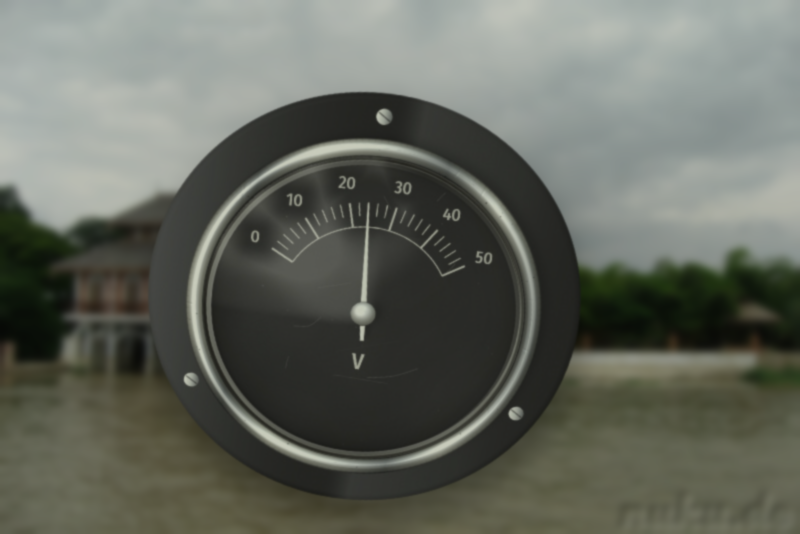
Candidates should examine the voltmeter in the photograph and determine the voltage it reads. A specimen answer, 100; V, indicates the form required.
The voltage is 24; V
